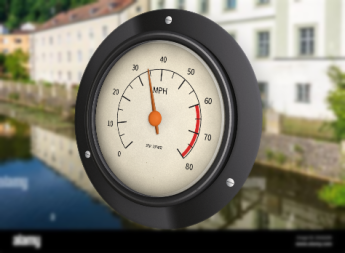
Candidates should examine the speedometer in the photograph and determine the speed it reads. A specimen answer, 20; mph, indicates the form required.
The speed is 35; mph
